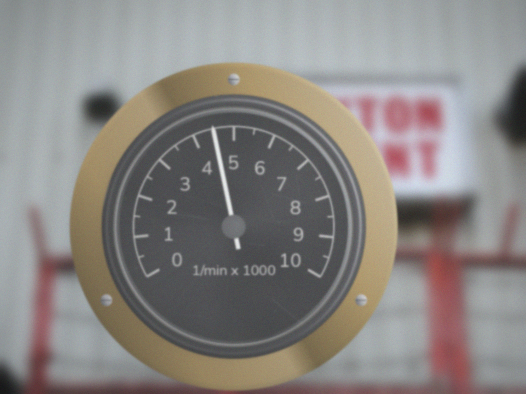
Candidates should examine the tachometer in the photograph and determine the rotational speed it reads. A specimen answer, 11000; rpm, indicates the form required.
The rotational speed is 4500; rpm
